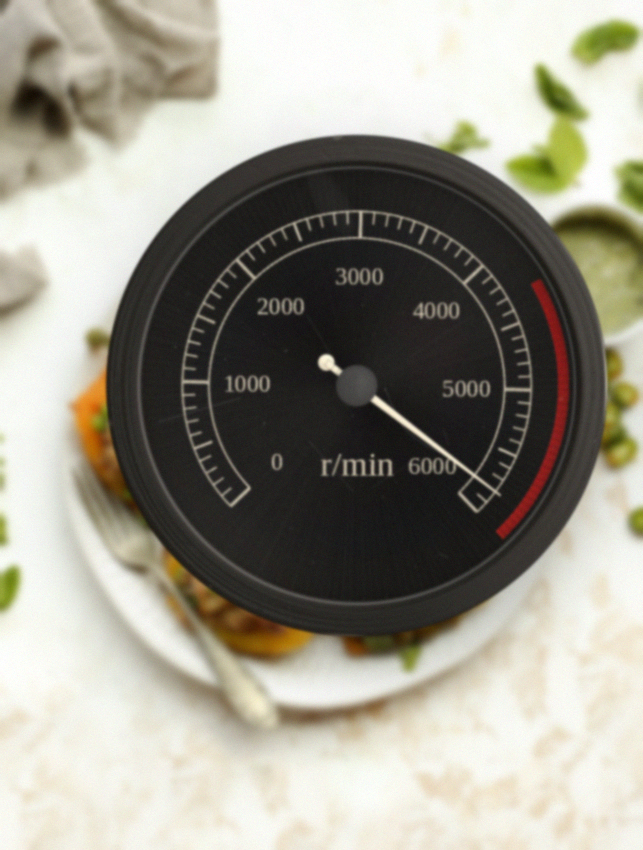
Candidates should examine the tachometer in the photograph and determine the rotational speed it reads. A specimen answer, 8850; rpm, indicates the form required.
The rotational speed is 5800; rpm
